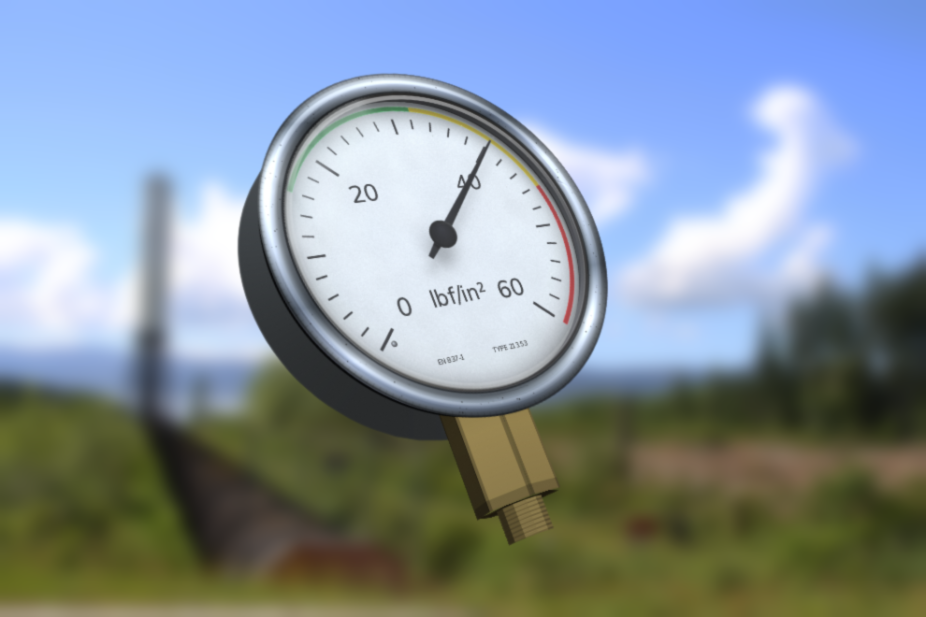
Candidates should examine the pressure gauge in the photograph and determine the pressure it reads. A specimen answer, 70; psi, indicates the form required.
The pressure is 40; psi
